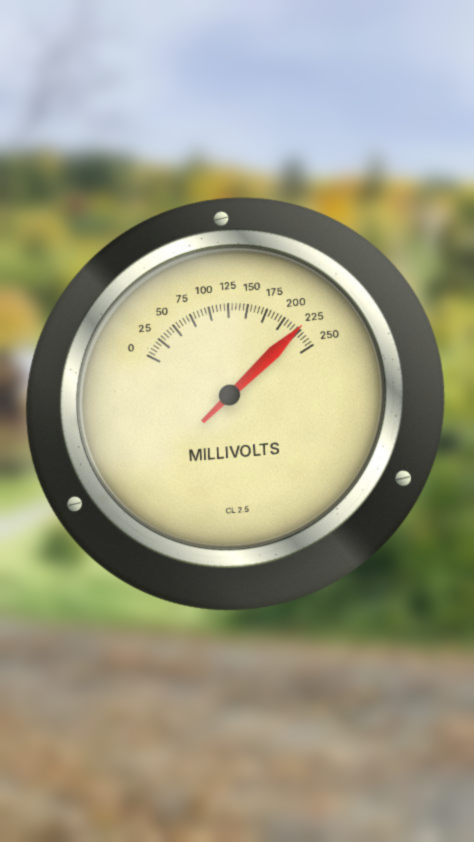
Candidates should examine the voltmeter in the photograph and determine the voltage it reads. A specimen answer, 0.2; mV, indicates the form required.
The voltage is 225; mV
